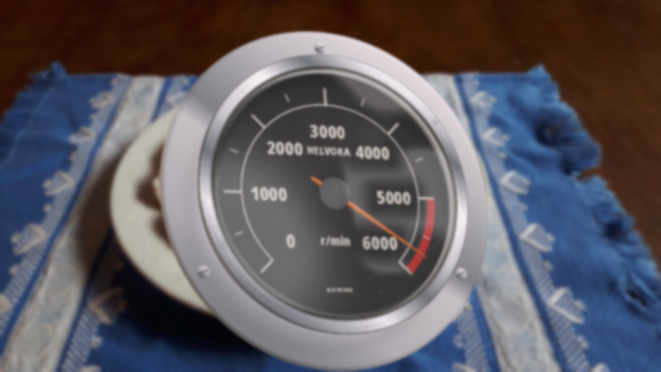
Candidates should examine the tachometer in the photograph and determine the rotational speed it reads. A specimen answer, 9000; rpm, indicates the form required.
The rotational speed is 5750; rpm
